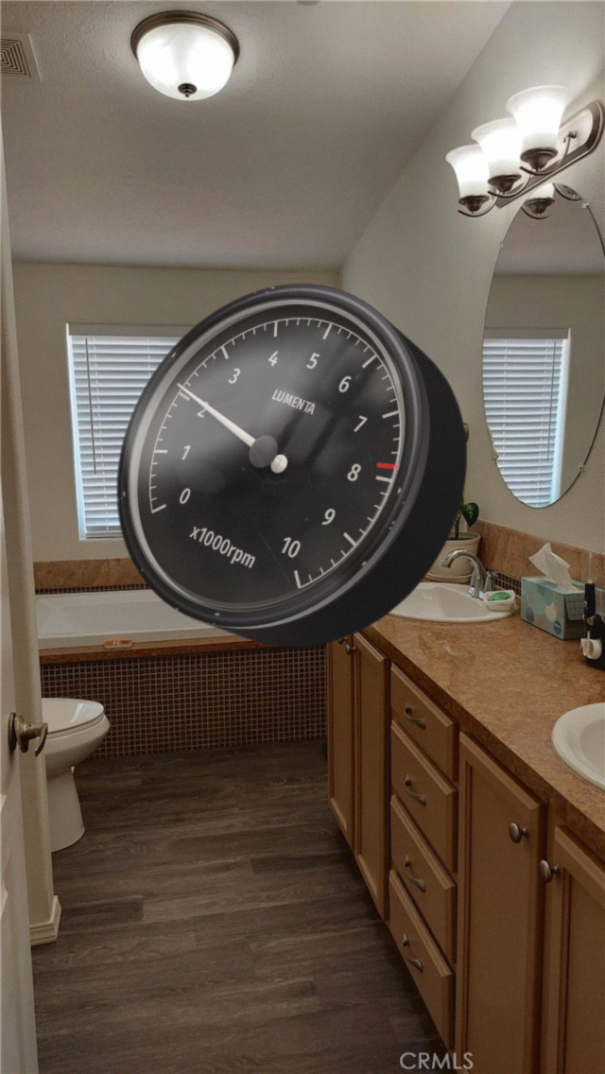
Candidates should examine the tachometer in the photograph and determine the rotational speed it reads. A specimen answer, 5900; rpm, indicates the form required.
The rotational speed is 2100; rpm
